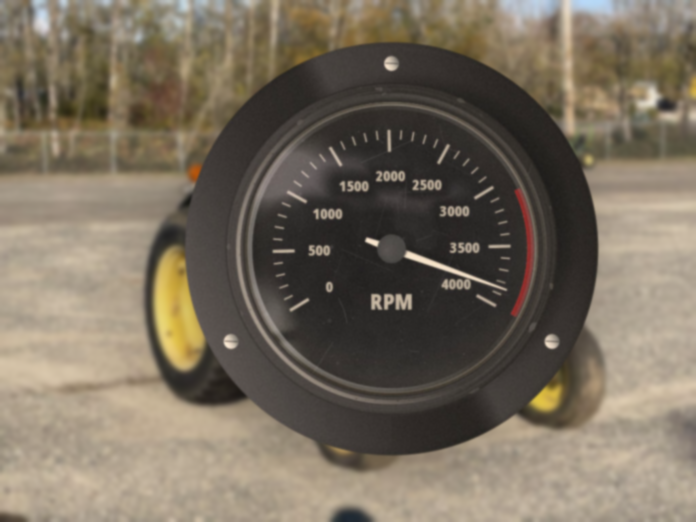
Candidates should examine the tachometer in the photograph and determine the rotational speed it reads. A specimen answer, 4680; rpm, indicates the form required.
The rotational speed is 3850; rpm
